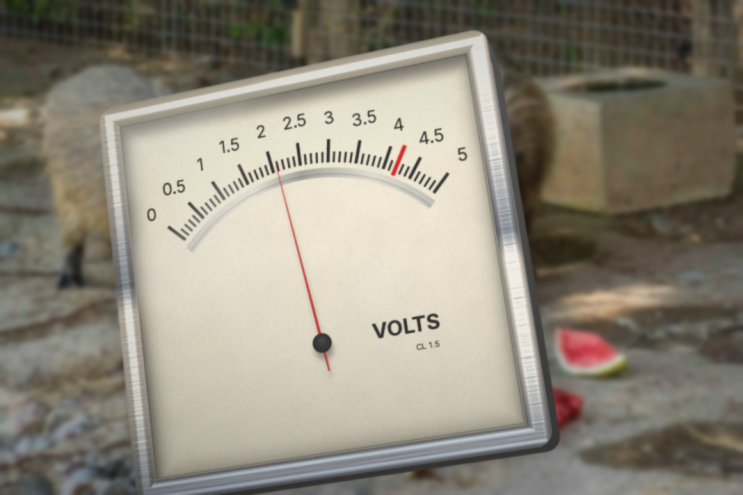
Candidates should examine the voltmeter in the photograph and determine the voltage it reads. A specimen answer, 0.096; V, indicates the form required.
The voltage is 2.1; V
